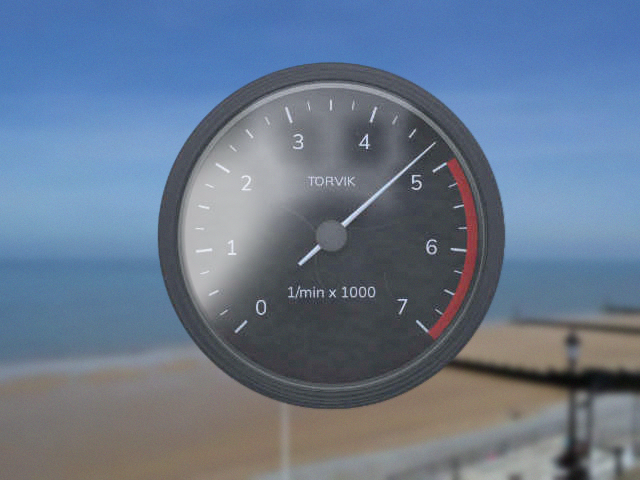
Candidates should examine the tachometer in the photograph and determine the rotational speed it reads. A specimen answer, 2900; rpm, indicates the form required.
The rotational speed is 4750; rpm
